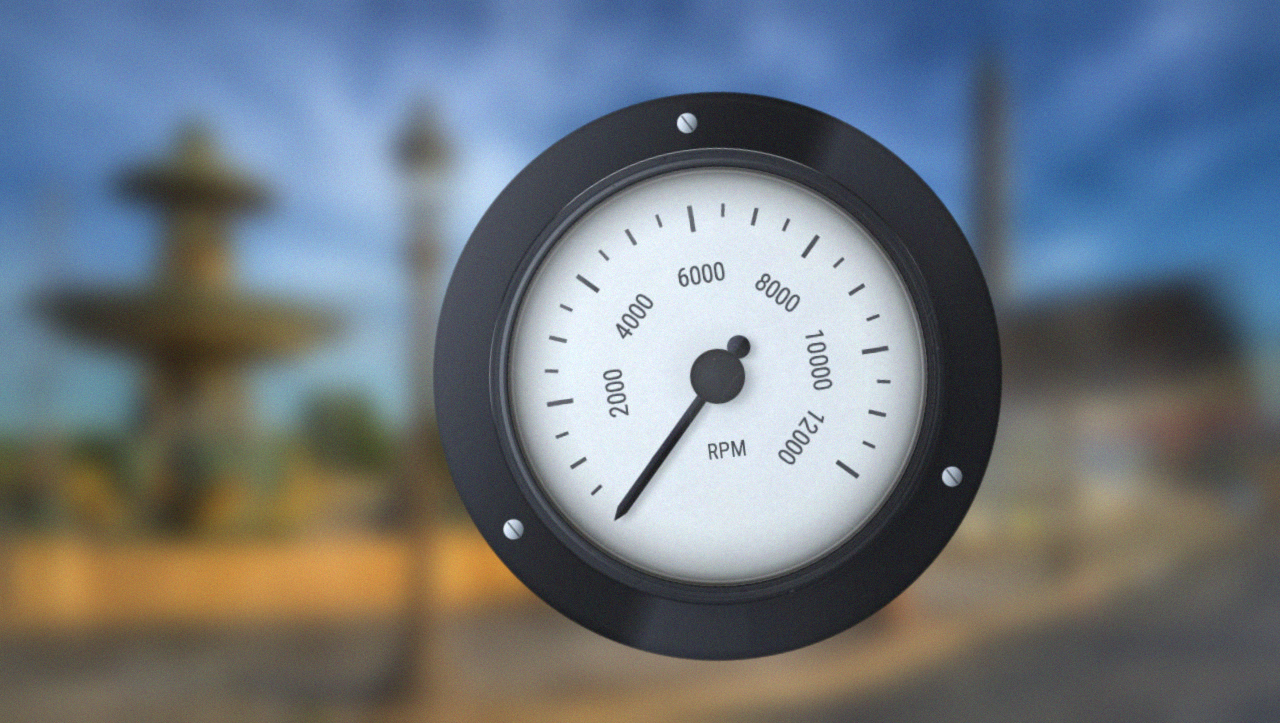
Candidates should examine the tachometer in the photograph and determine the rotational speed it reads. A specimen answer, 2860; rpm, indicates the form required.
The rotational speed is 0; rpm
